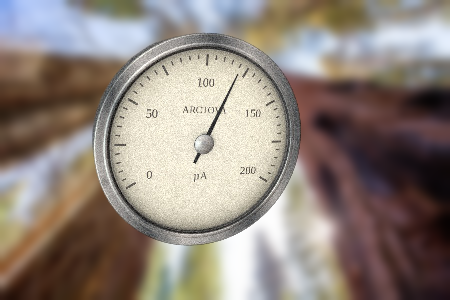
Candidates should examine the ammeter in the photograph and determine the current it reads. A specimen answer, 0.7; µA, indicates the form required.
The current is 120; µA
